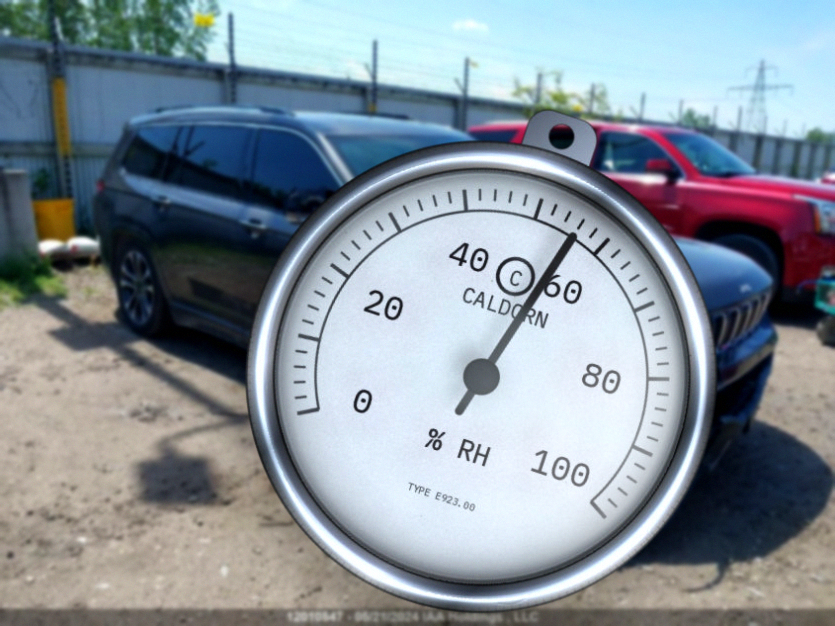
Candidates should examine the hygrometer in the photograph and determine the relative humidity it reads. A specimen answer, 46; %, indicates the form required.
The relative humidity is 56; %
